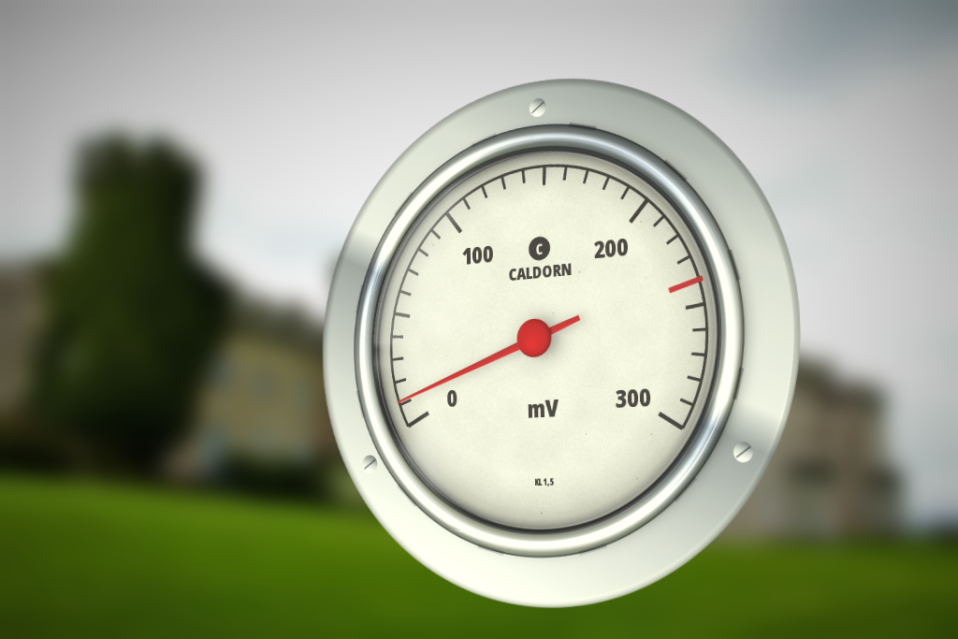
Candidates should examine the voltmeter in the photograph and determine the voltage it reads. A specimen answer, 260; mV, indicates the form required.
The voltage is 10; mV
